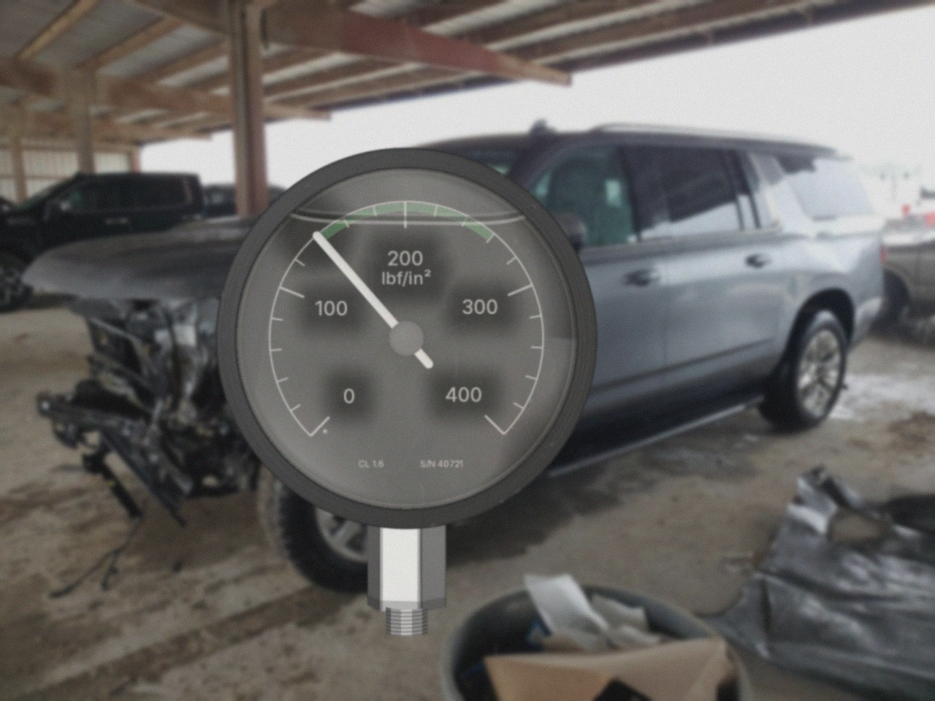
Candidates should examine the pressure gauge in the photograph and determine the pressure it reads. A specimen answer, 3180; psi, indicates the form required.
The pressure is 140; psi
